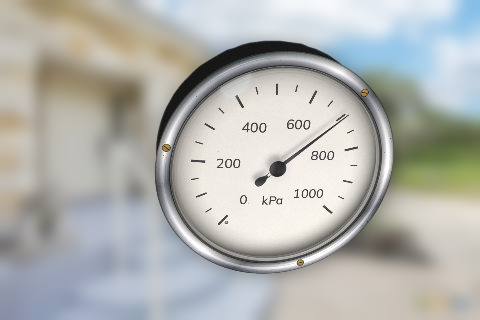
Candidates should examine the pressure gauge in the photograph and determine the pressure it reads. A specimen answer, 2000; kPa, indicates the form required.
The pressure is 700; kPa
